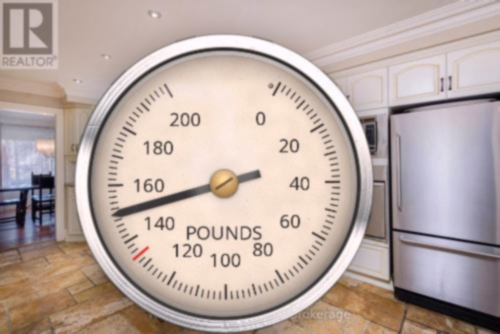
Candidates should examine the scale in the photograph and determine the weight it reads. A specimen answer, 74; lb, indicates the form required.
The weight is 150; lb
